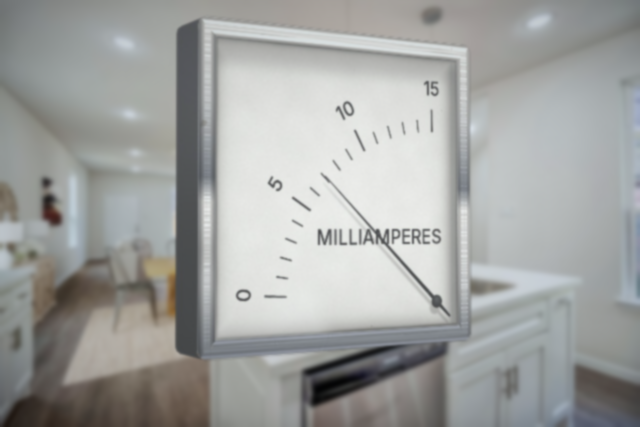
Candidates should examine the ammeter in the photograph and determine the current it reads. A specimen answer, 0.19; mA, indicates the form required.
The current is 7; mA
